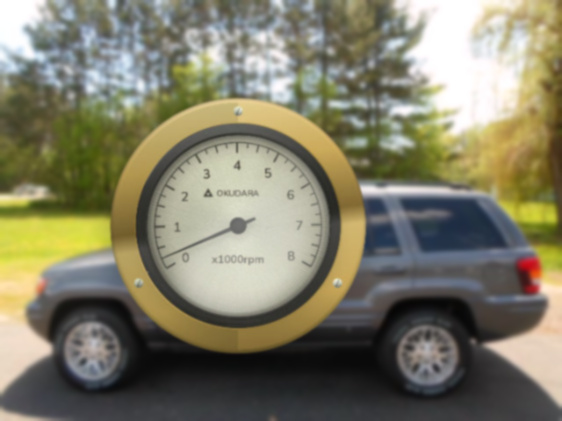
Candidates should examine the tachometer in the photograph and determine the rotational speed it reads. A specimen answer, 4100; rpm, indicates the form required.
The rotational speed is 250; rpm
